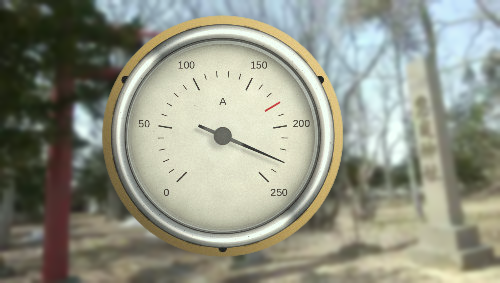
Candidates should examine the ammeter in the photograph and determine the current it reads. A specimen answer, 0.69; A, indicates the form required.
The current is 230; A
